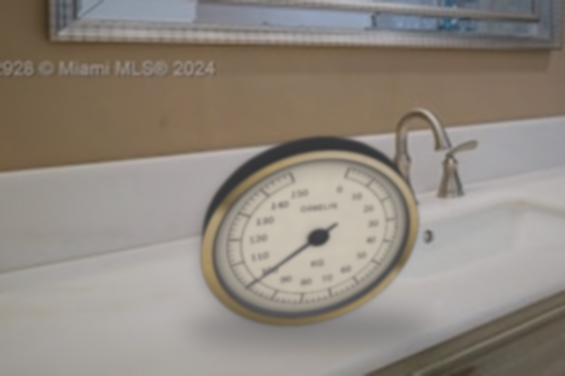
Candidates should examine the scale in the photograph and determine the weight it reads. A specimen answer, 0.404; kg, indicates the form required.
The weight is 100; kg
